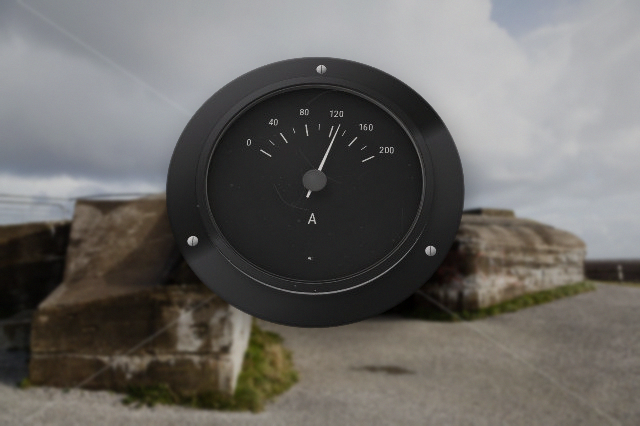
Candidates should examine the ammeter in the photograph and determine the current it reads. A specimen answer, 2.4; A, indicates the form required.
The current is 130; A
